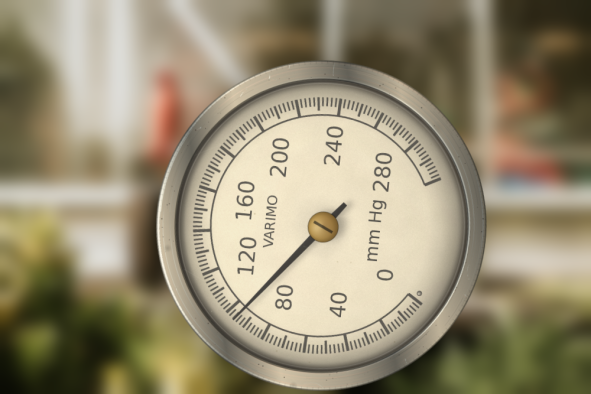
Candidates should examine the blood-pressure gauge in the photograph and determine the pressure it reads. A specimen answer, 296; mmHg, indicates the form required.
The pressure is 96; mmHg
